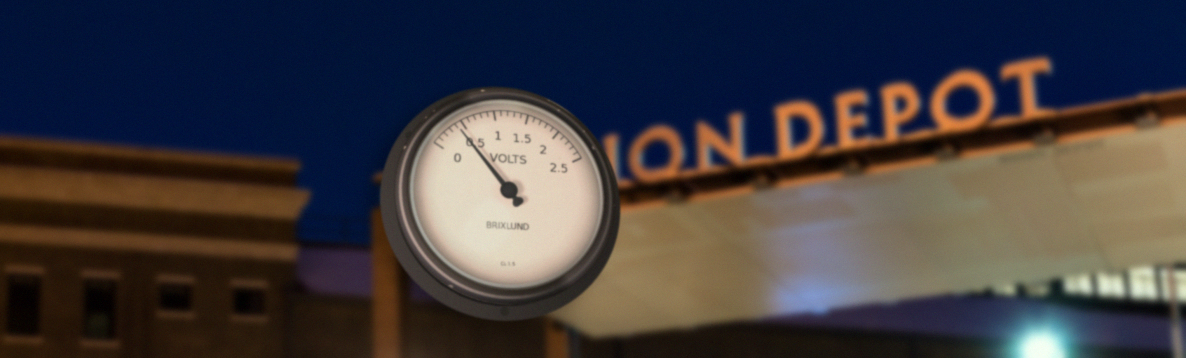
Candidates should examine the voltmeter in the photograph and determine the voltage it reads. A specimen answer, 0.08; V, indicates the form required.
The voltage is 0.4; V
